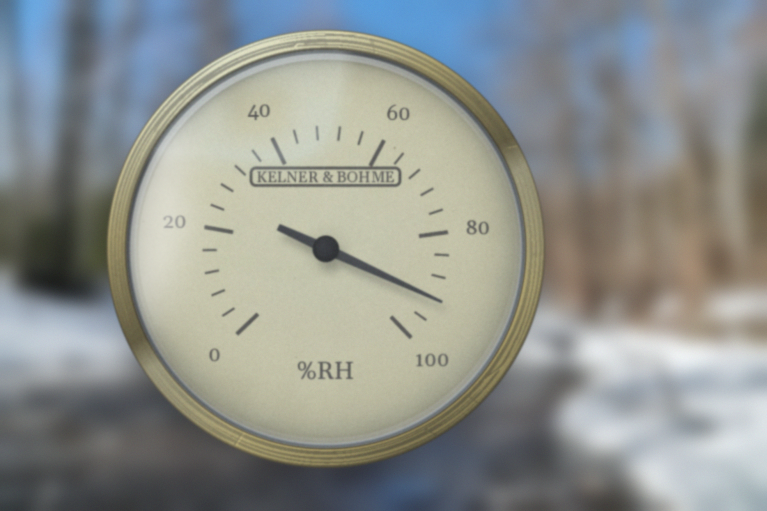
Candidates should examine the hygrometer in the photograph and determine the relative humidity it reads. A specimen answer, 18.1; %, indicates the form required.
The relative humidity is 92; %
